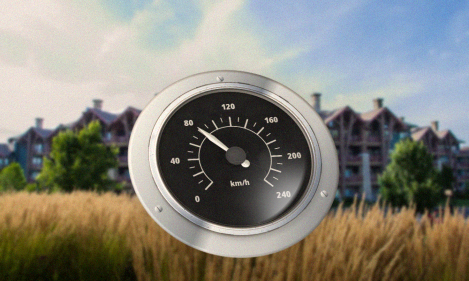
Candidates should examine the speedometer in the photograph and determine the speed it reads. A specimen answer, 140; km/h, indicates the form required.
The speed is 80; km/h
